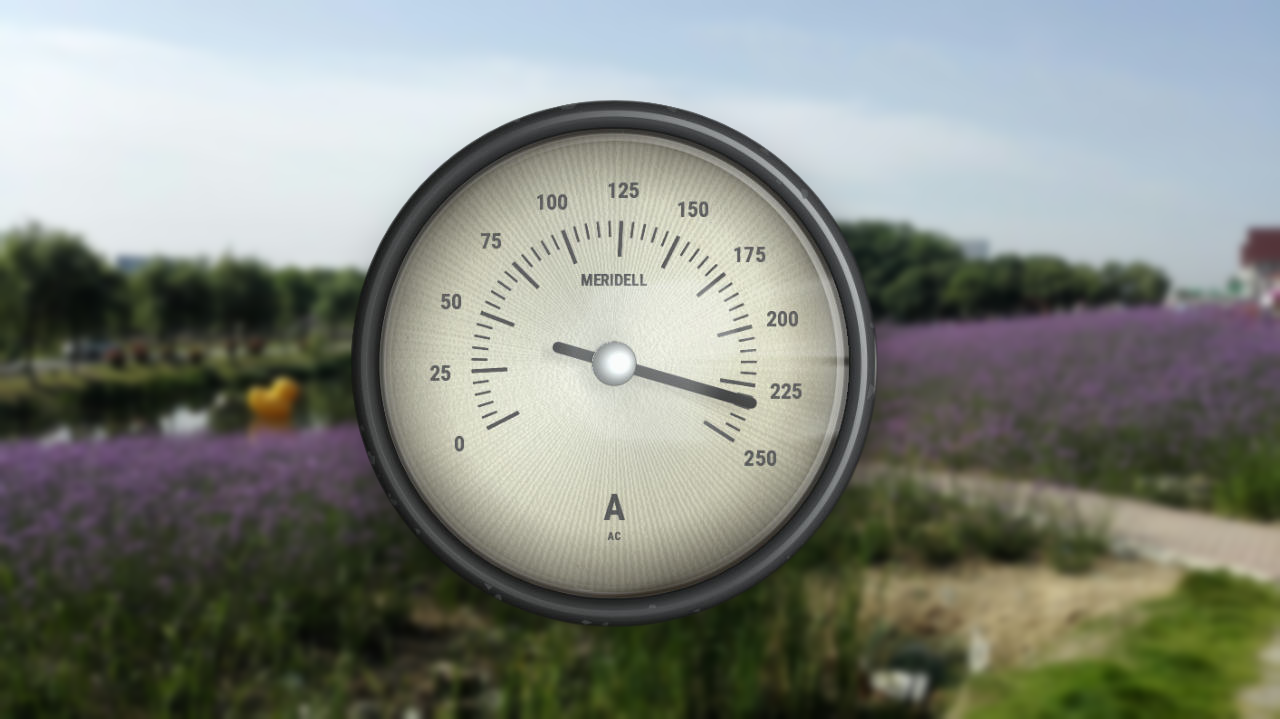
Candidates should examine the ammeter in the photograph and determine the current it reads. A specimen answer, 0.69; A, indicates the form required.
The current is 232.5; A
